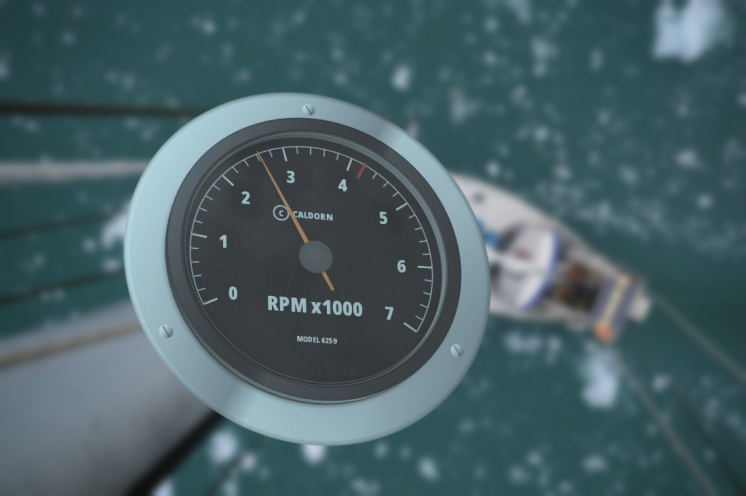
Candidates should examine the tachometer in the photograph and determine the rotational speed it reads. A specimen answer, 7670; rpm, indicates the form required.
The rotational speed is 2600; rpm
